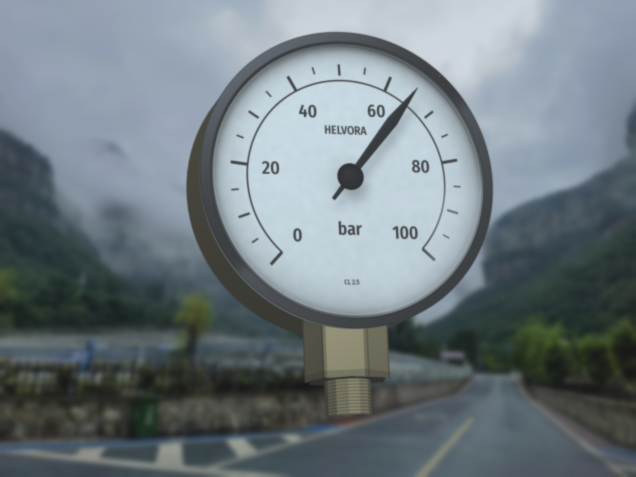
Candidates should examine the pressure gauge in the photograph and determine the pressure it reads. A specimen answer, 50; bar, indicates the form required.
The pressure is 65; bar
